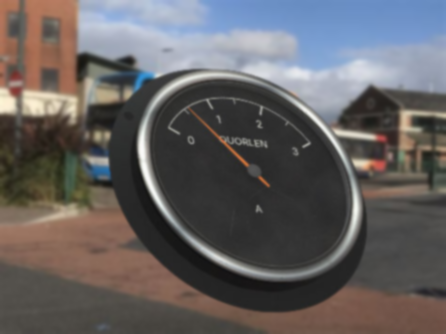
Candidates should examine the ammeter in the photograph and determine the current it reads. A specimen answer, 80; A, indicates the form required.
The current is 0.5; A
